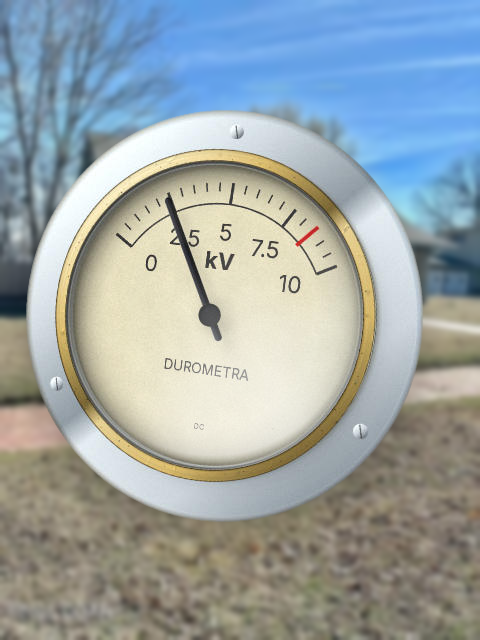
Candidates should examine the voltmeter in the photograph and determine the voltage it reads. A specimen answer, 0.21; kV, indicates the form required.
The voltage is 2.5; kV
